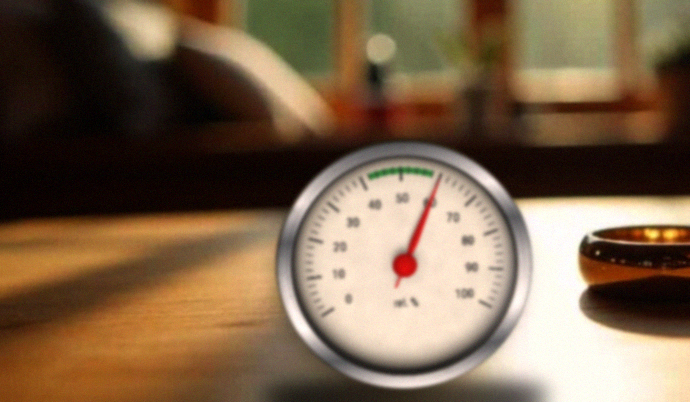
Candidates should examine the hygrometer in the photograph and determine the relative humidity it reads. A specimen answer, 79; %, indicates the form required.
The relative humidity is 60; %
